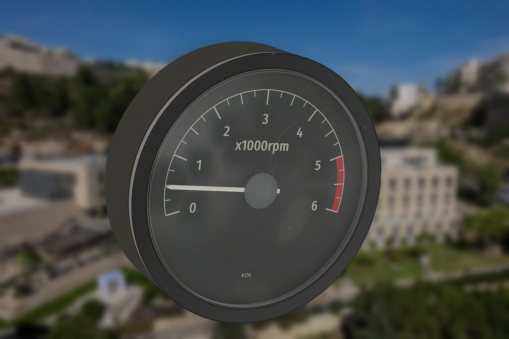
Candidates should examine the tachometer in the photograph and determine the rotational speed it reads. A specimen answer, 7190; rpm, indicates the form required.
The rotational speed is 500; rpm
